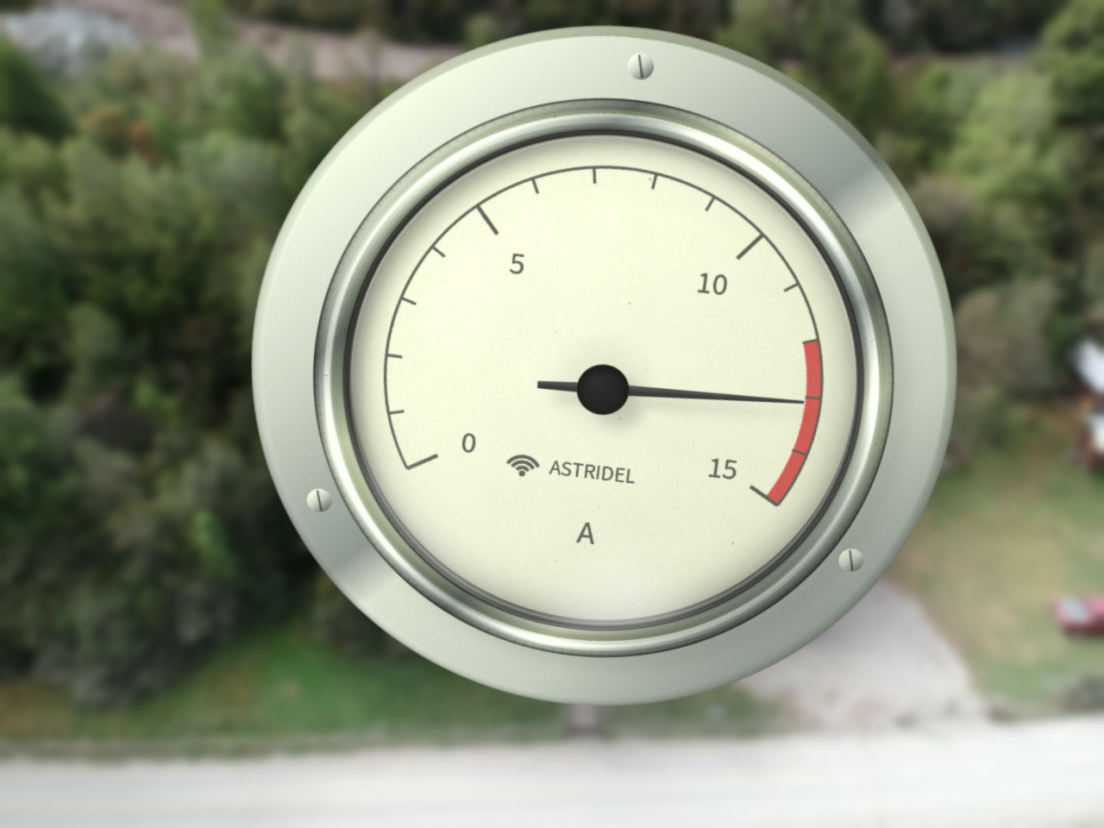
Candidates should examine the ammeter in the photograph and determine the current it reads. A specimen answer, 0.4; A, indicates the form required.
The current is 13; A
